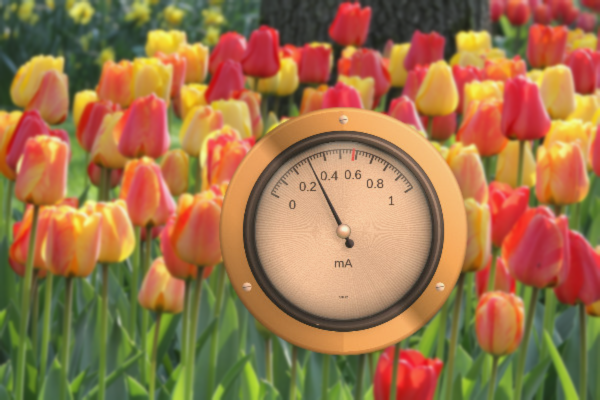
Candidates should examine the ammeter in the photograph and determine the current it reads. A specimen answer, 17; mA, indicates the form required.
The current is 0.3; mA
